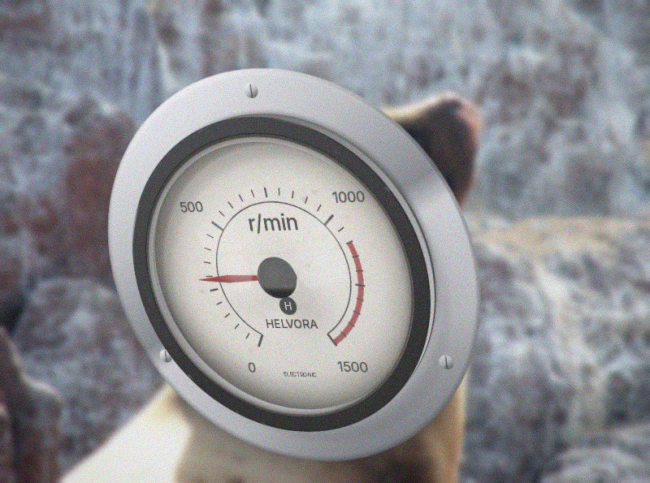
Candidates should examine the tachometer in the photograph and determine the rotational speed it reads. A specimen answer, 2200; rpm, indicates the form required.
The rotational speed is 300; rpm
